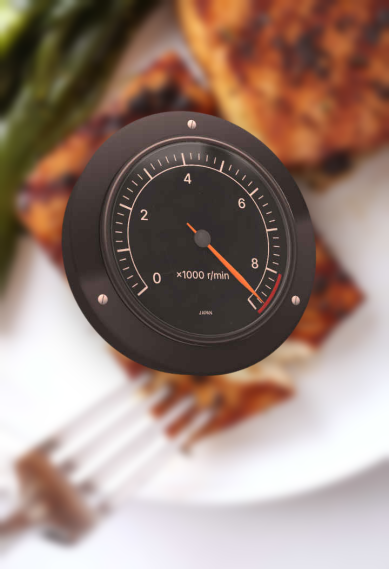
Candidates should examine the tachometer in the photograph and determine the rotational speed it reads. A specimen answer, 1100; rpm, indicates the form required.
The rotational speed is 8800; rpm
